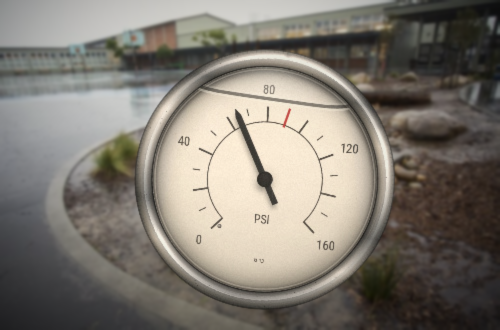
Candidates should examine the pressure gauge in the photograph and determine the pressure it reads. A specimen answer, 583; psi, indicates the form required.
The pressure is 65; psi
